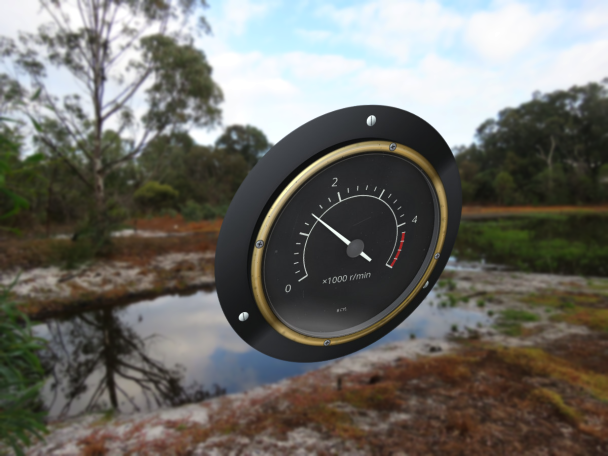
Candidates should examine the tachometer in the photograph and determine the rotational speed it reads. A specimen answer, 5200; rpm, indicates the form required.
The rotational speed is 1400; rpm
